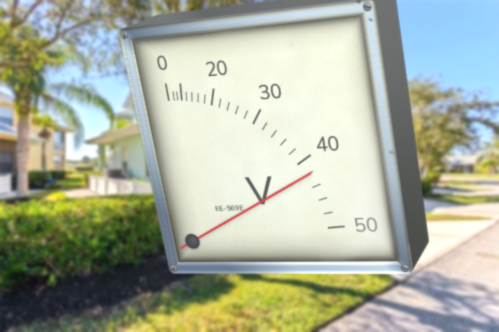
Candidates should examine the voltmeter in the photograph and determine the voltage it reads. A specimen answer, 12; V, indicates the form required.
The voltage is 42; V
